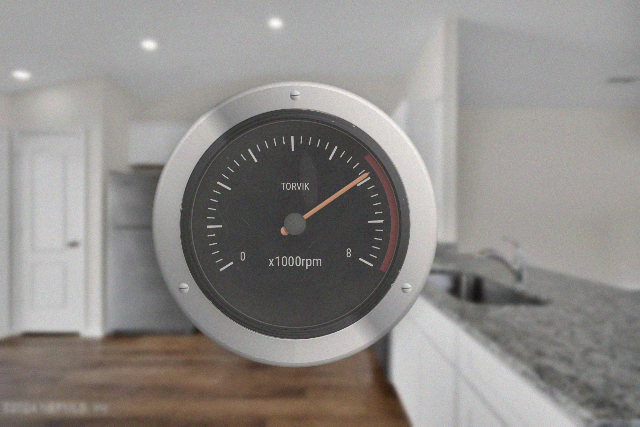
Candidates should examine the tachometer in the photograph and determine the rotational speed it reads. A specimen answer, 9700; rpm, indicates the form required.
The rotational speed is 5900; rpm
